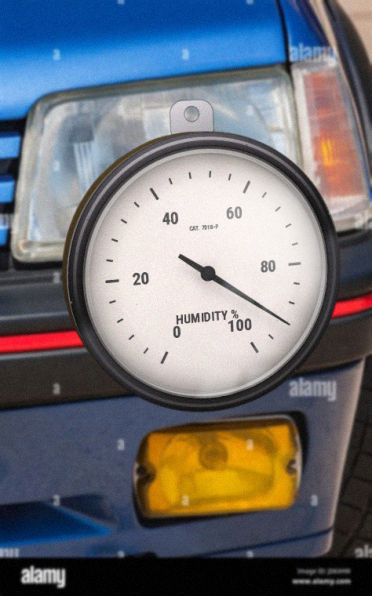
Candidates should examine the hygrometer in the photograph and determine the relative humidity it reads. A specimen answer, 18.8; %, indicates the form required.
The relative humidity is 92; %
